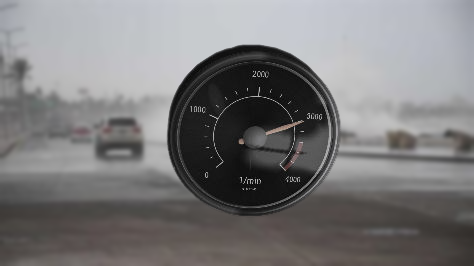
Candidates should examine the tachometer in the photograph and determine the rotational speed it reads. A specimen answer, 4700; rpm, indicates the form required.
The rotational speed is 3000; rpm
